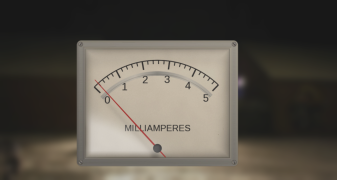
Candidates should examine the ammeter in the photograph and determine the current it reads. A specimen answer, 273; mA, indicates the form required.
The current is 0.2; mA
